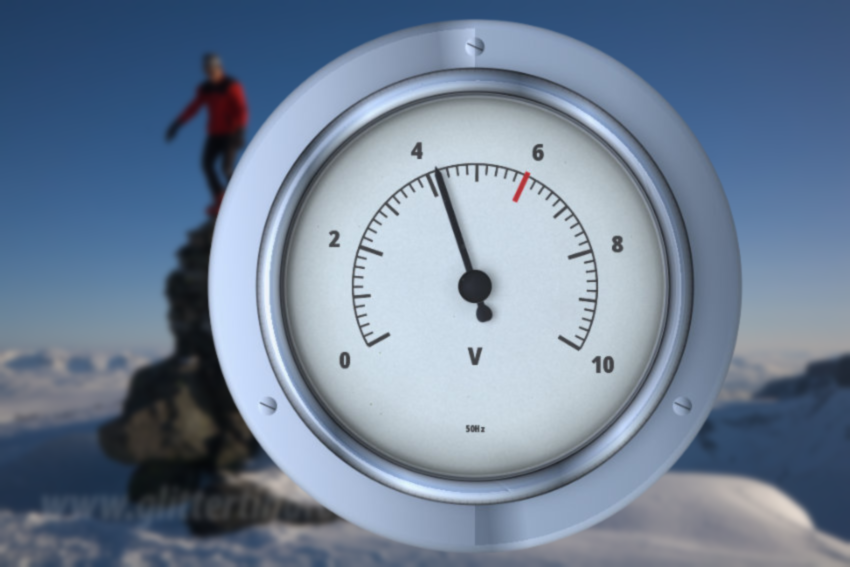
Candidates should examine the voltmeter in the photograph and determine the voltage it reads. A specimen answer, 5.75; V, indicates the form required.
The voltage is 4.2; V
